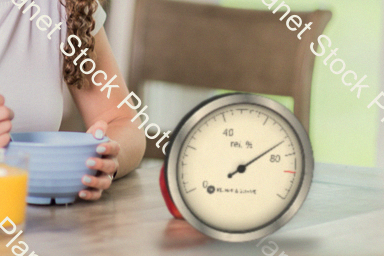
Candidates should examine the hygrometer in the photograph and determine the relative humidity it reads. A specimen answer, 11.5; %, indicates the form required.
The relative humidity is 72; %
